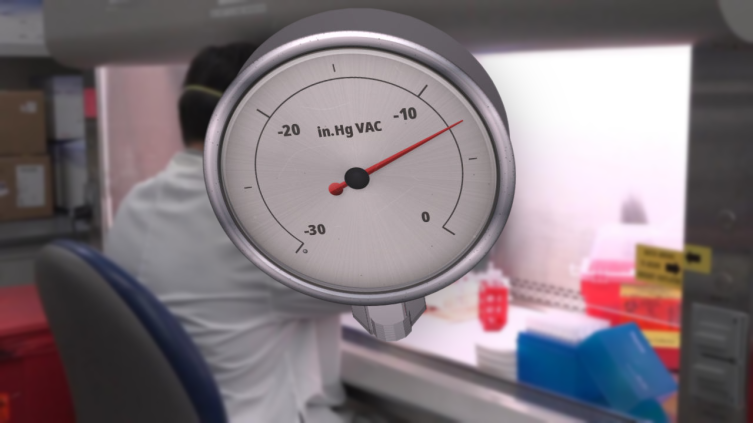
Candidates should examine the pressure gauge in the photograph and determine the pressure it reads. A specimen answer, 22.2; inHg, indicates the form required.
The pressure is -7.5; inHg
